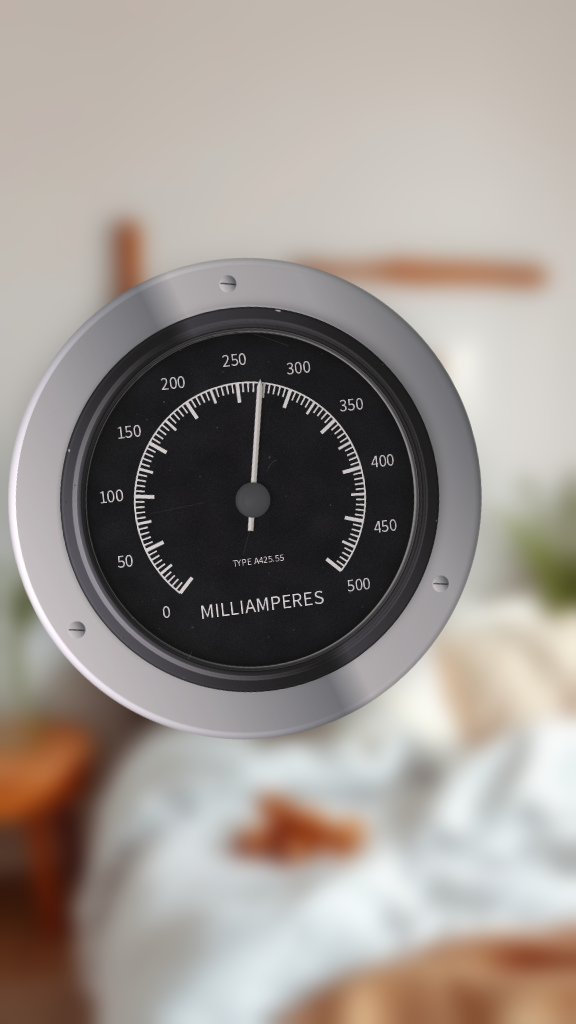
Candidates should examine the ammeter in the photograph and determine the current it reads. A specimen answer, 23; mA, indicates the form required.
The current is 270; mA
